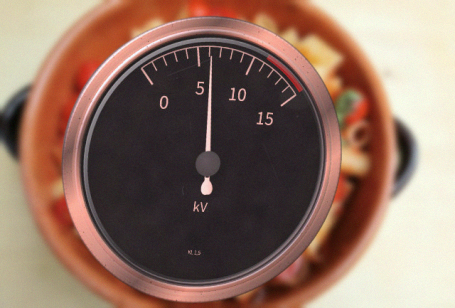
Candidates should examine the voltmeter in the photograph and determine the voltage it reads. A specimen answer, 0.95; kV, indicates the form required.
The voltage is 6; kV
